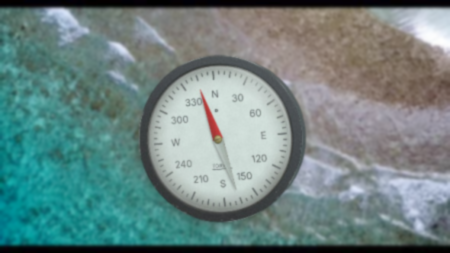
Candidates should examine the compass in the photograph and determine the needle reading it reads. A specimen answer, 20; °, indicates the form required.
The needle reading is 345; °
